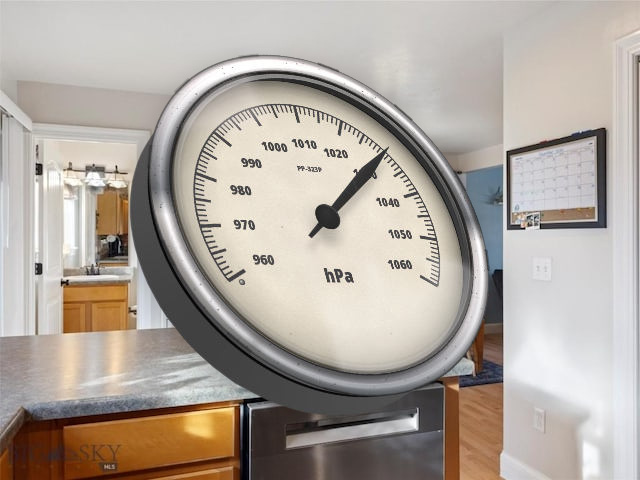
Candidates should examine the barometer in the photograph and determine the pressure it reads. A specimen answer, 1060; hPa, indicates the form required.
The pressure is 1030; hPa
